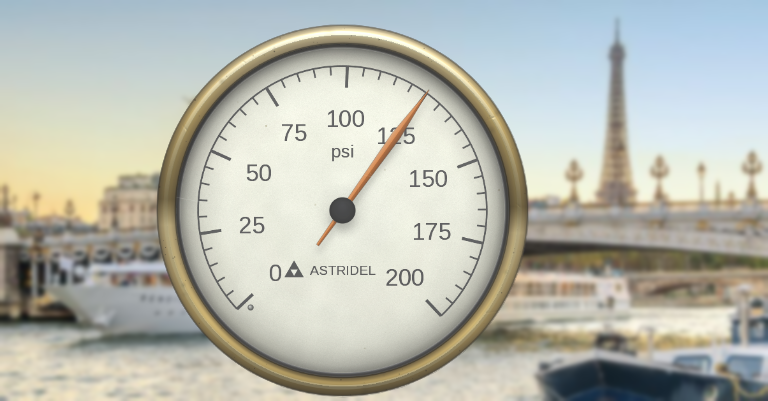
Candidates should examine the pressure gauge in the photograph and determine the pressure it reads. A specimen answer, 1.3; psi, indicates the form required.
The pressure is 125; psi
